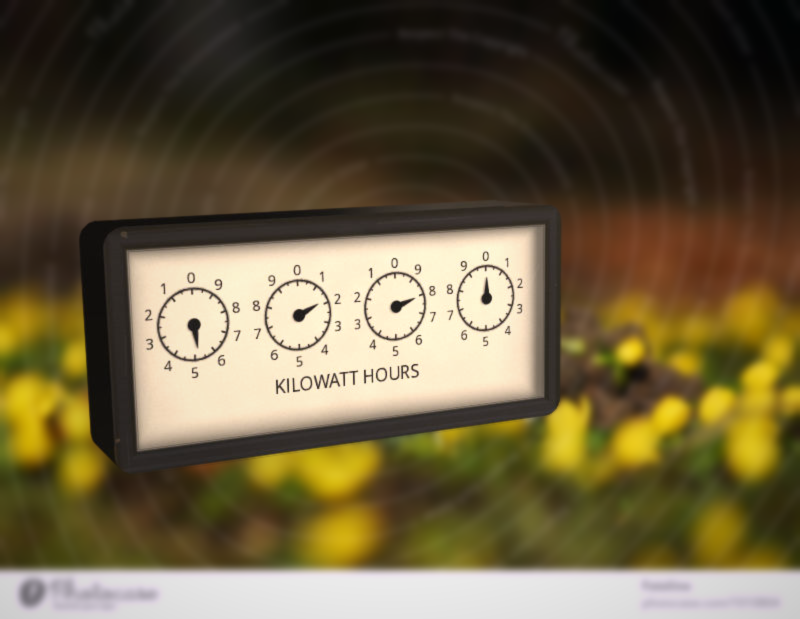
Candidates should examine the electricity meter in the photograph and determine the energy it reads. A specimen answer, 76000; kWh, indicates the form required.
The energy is 5180; kWh
